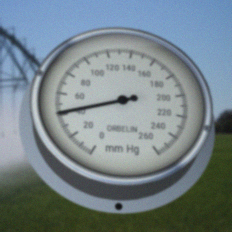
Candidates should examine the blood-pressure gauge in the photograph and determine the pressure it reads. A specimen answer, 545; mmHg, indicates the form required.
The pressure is 40; mmHg
